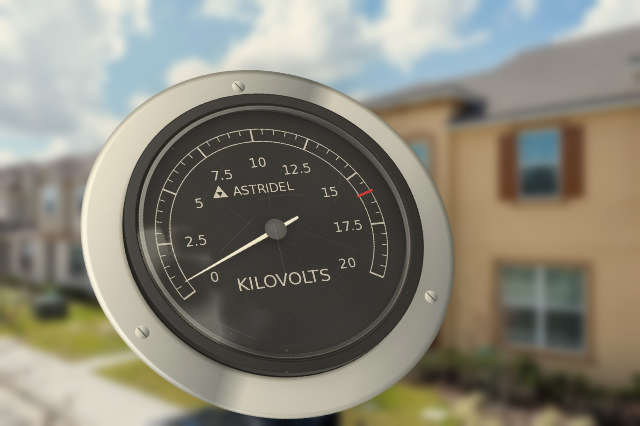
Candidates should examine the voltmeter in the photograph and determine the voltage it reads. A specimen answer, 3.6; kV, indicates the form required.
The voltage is 0.5; kV
